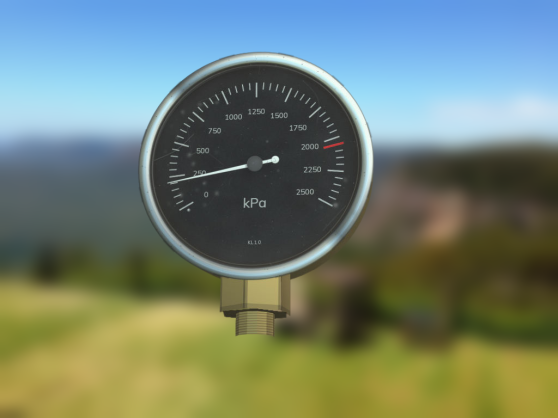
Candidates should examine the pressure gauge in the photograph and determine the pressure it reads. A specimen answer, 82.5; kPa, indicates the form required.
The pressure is 200; kPa
